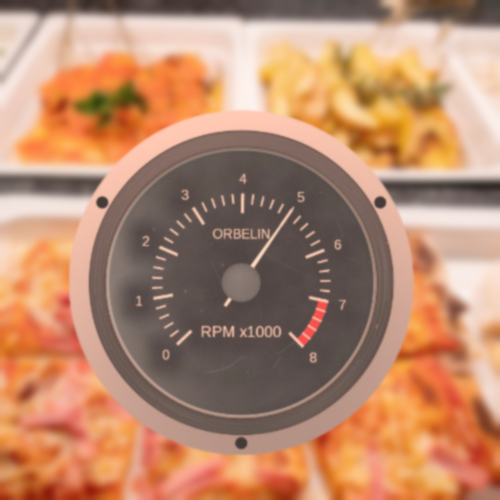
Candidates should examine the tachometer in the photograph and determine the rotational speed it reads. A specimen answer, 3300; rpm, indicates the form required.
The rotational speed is 5000; rpm
